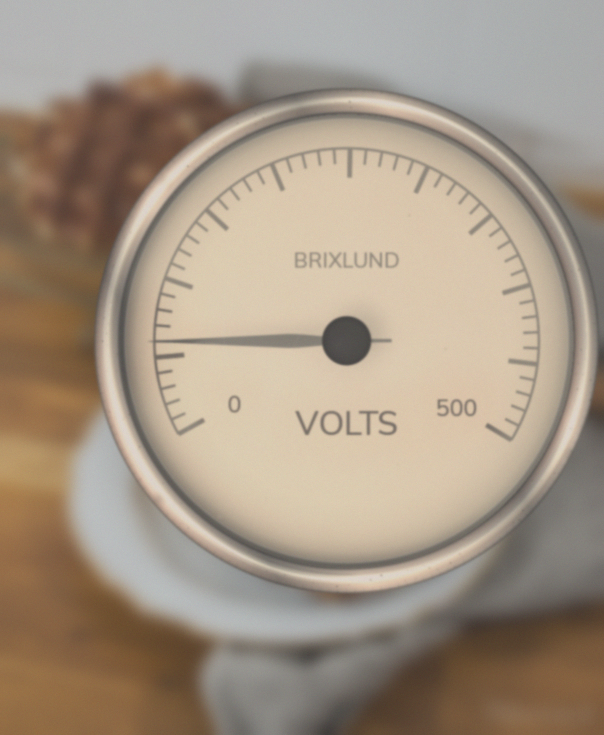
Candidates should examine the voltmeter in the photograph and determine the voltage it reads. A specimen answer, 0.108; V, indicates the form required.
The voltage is 60; V
